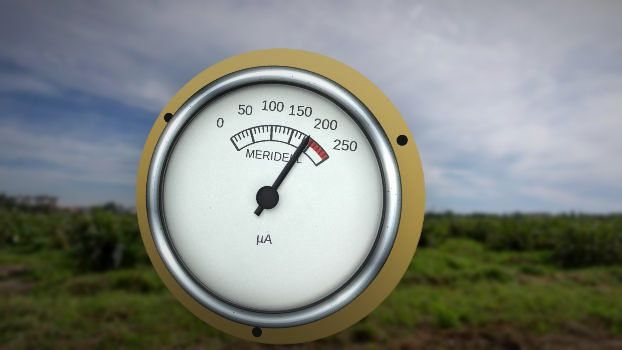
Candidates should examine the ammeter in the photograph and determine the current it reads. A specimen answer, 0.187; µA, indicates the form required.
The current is 190; µA
